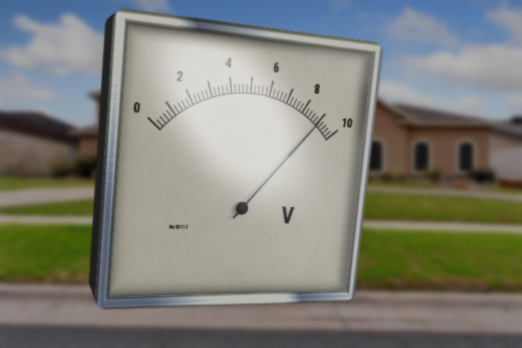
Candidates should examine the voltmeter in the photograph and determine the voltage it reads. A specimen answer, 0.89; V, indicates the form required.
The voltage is 9; V
